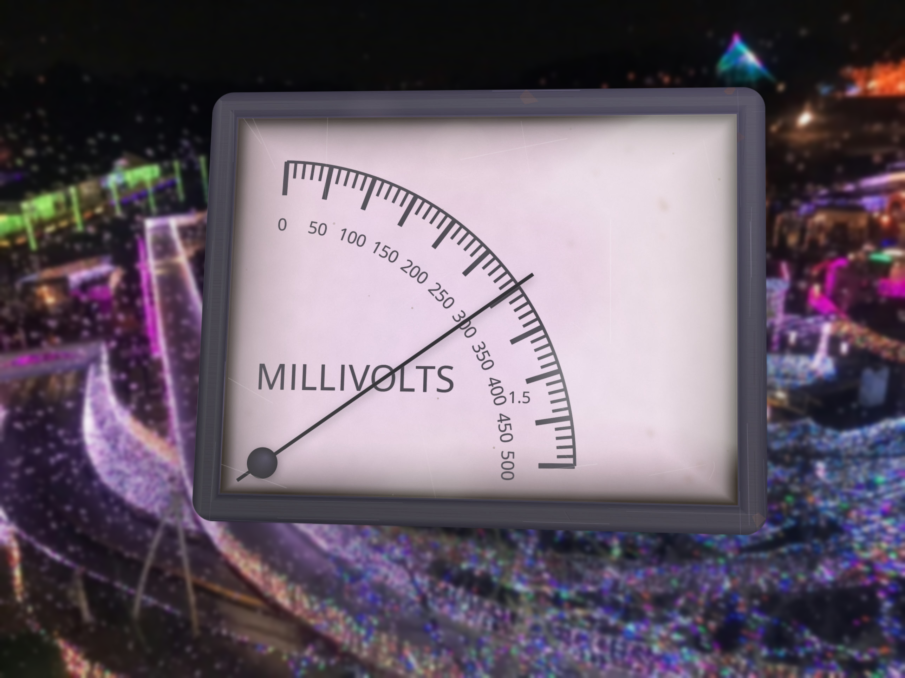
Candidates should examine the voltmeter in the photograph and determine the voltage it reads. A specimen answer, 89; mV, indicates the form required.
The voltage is 300; mV
